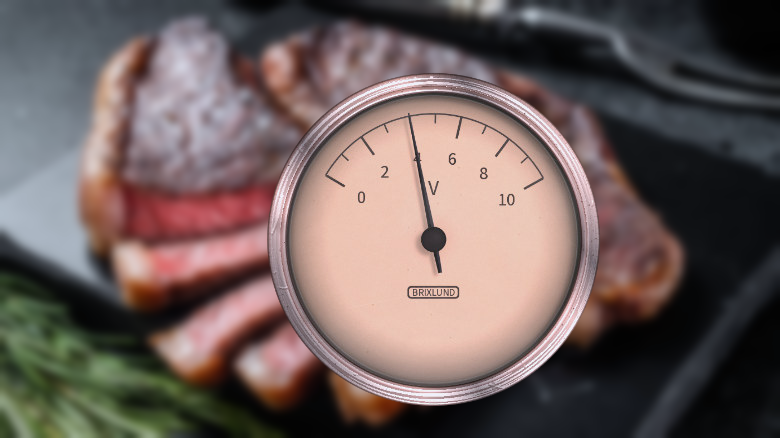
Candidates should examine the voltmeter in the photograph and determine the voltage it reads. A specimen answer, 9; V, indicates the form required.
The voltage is 4; V
